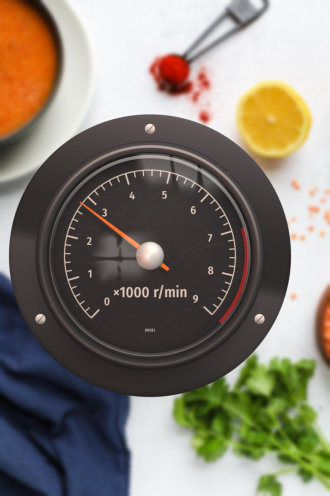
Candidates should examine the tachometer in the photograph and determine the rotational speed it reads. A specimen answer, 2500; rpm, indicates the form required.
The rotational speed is 2800; rpm
